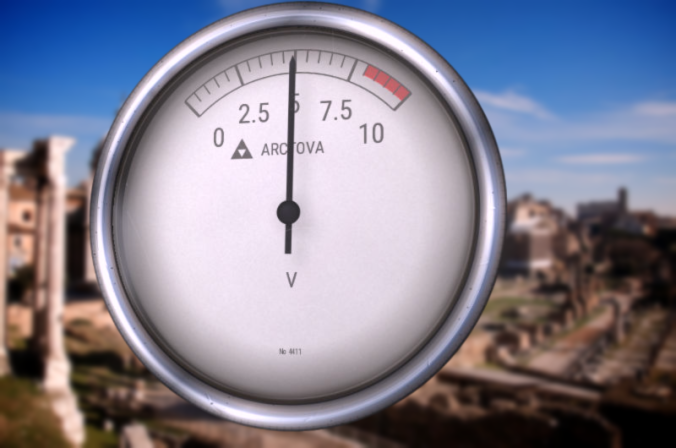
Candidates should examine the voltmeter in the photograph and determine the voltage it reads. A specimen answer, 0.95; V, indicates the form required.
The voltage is 5; V
